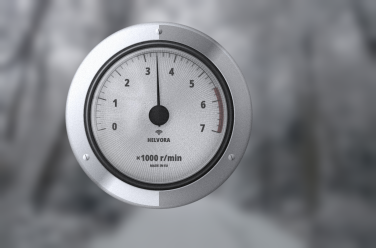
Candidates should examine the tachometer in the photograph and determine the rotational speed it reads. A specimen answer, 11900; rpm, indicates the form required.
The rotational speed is 3400; rpm
